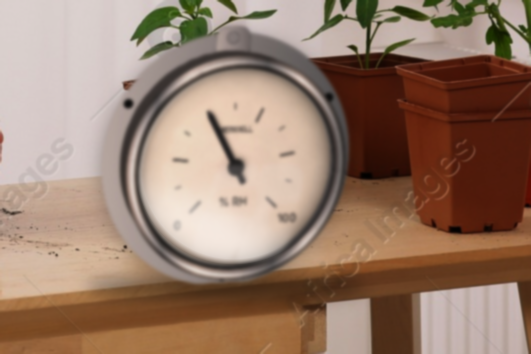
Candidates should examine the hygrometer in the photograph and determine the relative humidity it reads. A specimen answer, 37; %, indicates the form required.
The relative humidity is 40; %
